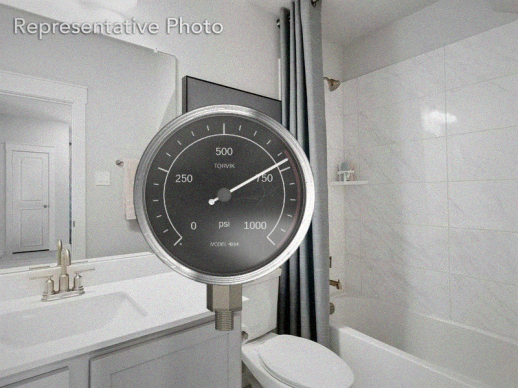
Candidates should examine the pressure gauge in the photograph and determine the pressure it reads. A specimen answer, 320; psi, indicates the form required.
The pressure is 725; psi
